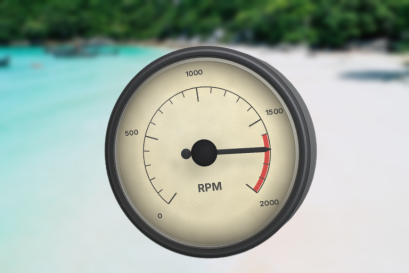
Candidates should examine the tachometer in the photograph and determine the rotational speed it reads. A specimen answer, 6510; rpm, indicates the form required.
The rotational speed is 1700; rpm
